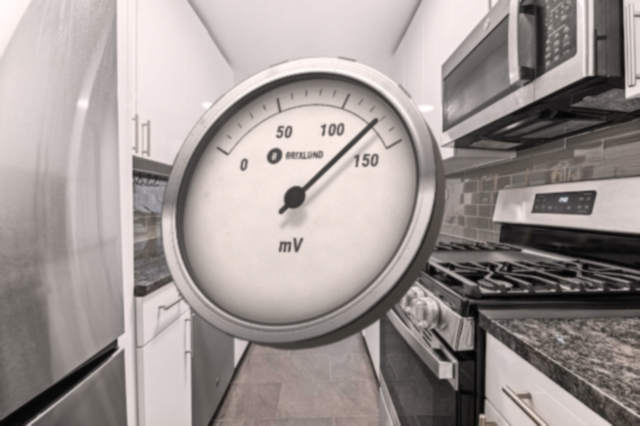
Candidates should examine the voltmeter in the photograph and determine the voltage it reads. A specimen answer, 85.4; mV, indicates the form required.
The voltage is 130; mV
